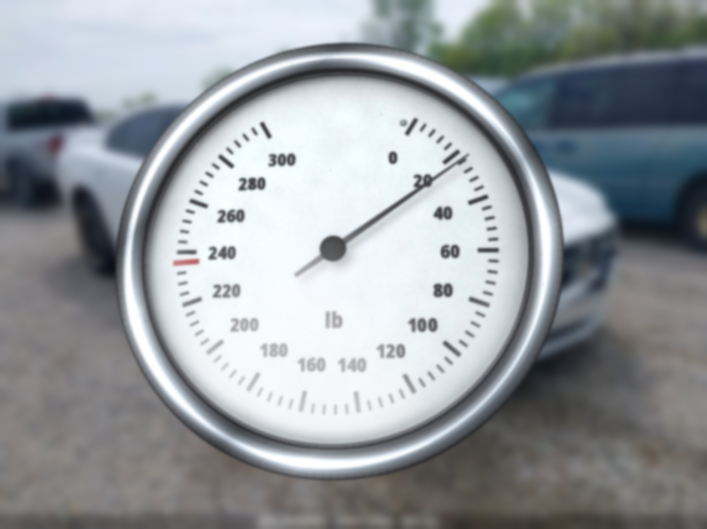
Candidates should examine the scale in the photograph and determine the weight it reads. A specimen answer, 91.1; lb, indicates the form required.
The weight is 24; lb
